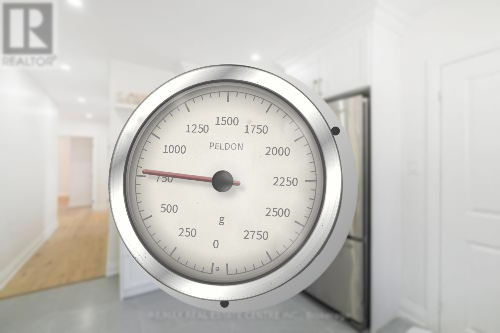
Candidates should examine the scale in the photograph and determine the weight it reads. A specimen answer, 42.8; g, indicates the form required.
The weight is 775; g
